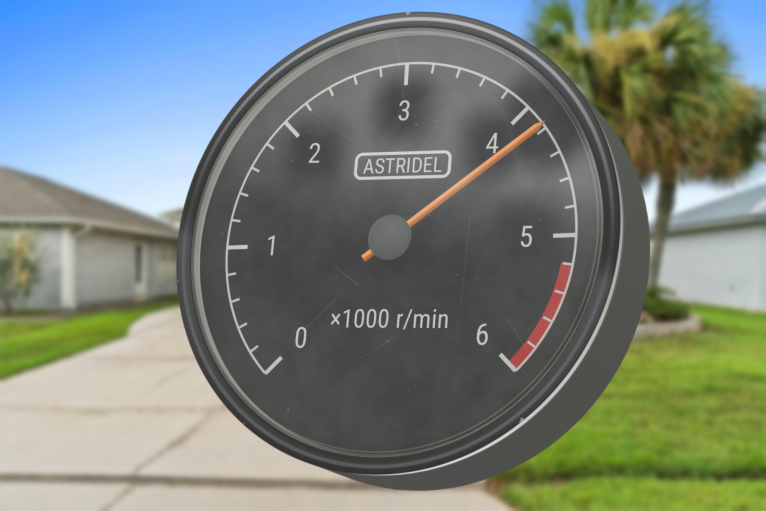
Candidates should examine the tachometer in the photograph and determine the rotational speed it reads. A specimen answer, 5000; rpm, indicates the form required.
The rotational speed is 4200; rpm
